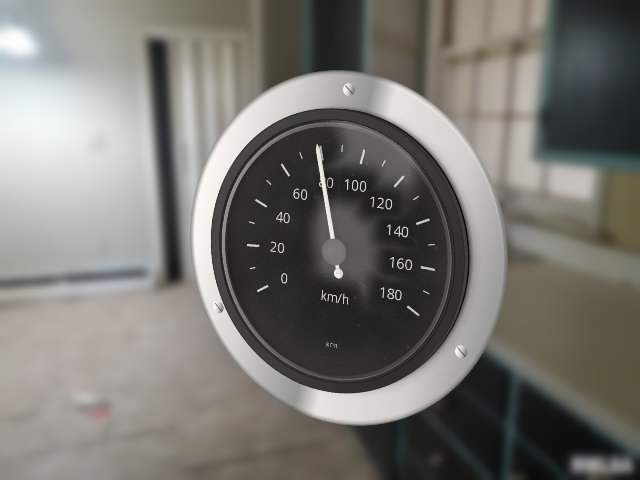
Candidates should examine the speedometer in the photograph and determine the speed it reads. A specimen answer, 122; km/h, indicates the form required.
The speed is 80; km/h
